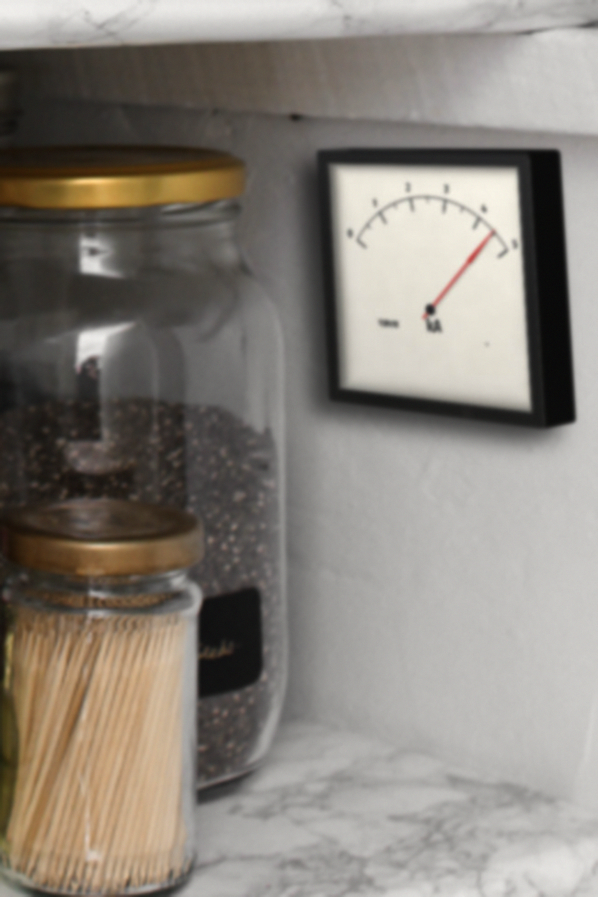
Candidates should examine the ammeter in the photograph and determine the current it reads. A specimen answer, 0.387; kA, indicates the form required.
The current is 4.5; kA
